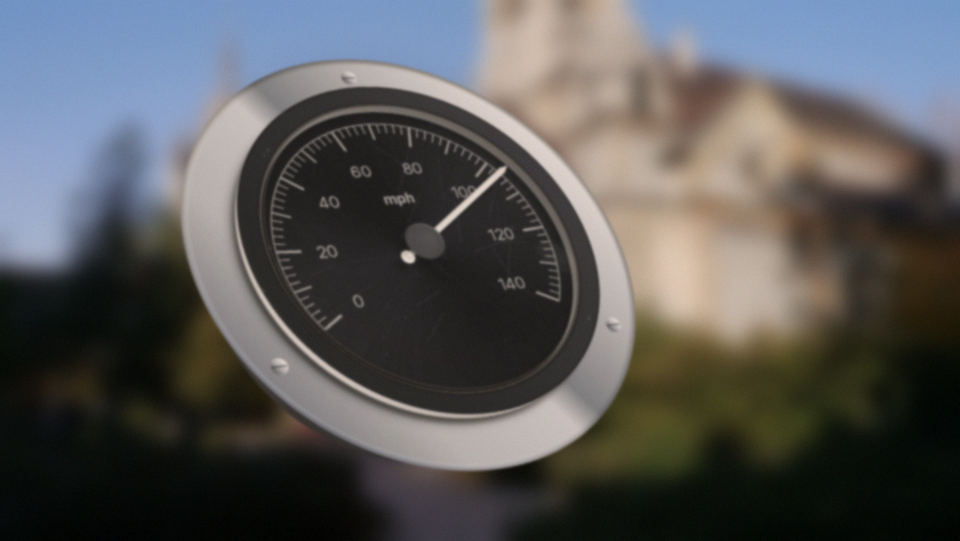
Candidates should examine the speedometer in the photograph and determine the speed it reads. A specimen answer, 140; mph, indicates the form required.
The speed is 104; mph
